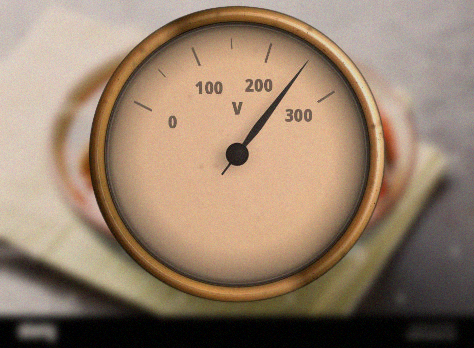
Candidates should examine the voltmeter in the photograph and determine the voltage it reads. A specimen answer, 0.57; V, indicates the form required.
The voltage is 250; V
